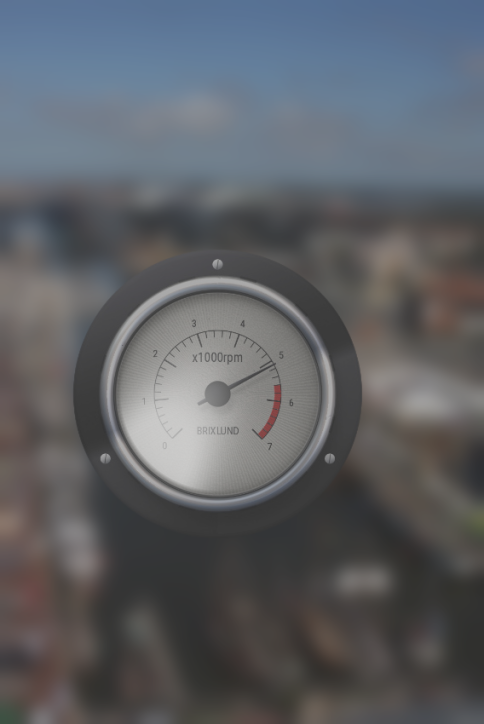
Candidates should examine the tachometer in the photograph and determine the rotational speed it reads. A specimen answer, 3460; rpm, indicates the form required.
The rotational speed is 5100; rpm
